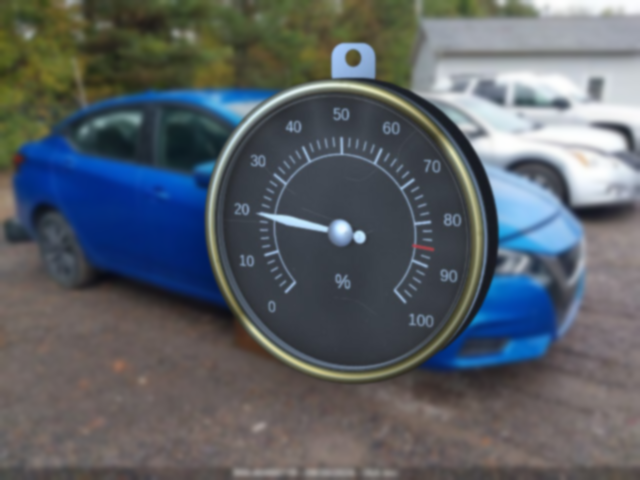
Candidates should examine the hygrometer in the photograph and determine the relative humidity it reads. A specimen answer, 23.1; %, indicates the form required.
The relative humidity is 20; %
